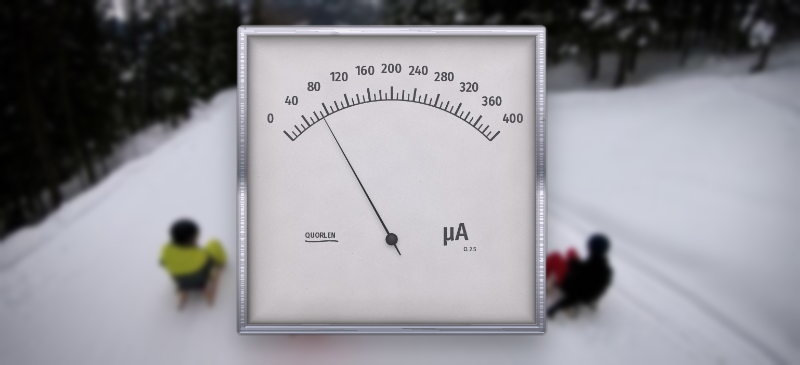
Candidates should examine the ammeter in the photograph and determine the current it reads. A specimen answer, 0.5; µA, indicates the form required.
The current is 70; µA
